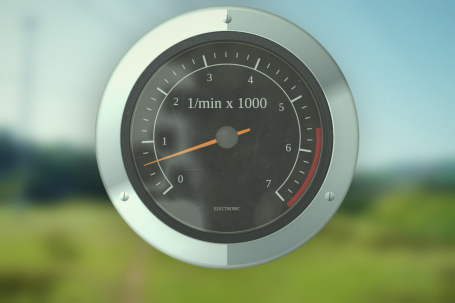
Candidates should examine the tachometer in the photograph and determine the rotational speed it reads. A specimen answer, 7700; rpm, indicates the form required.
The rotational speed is 600; rpm
